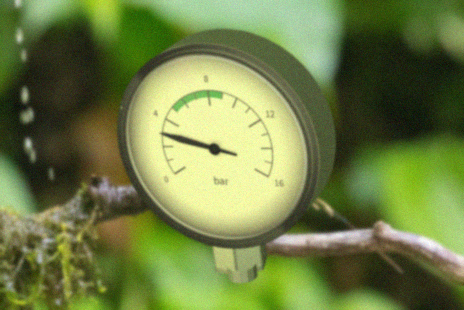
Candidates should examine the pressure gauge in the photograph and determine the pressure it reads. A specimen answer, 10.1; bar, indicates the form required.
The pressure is 3; bar
